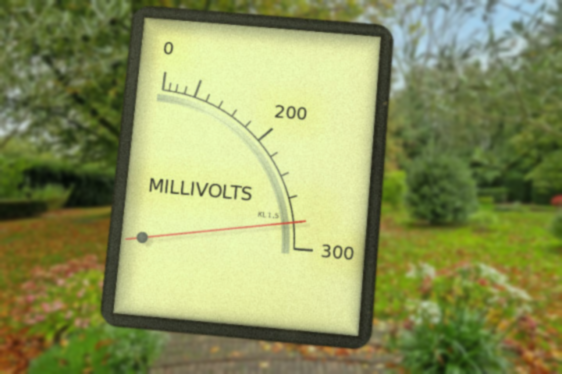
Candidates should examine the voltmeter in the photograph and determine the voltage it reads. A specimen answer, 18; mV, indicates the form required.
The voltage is 280; mV
